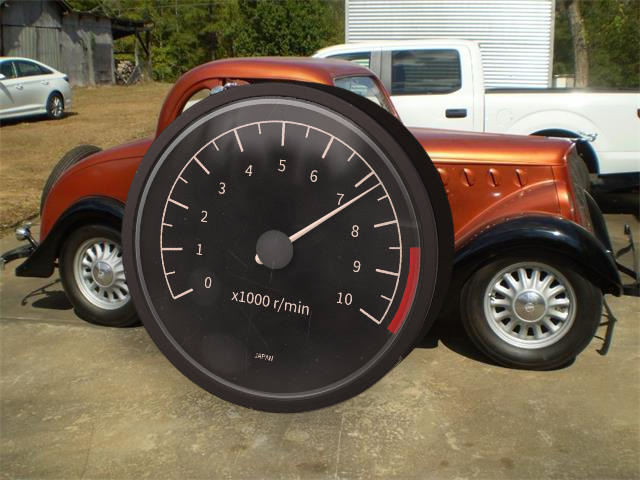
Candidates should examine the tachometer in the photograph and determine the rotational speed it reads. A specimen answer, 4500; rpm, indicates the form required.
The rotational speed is 7250; rpm
